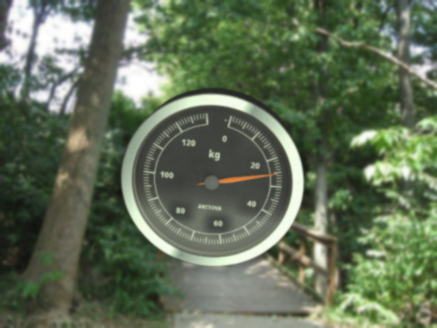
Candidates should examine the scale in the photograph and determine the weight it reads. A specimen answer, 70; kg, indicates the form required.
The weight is 25; kg
